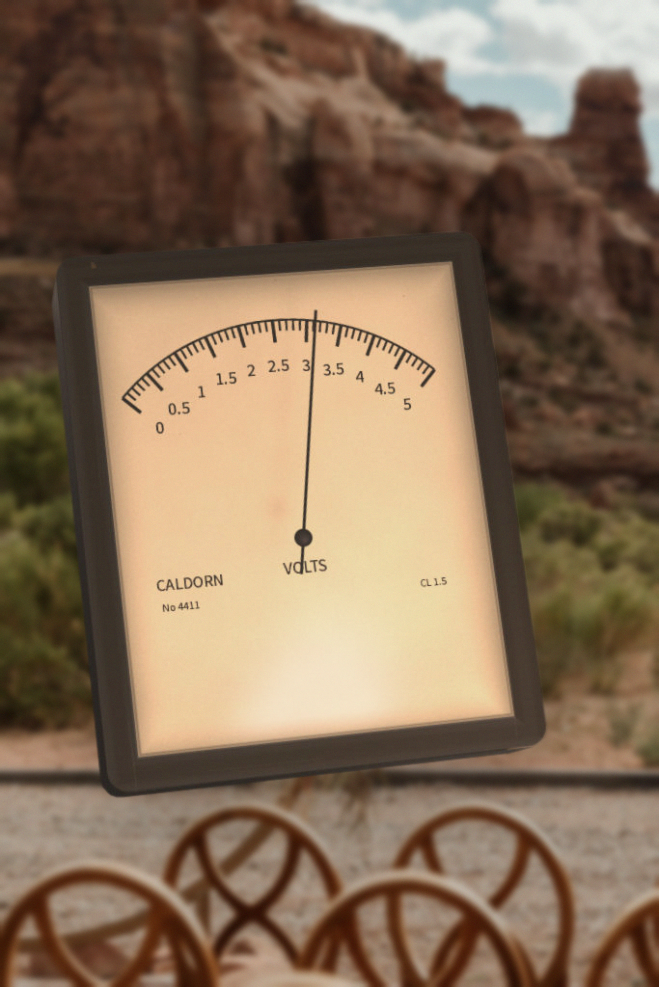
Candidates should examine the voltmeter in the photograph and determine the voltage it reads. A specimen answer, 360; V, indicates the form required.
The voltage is 3.1; V
